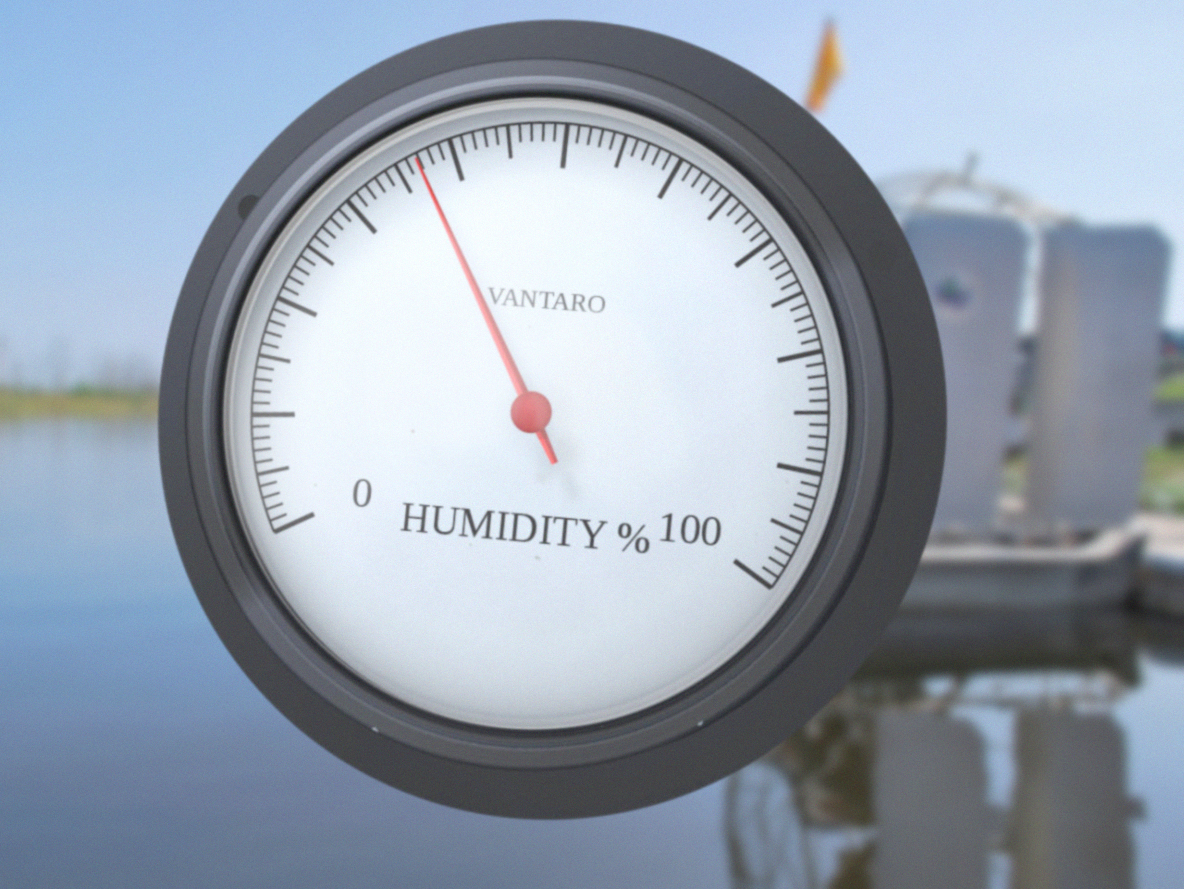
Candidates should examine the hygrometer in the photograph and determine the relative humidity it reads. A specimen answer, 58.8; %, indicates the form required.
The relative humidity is 37; %
